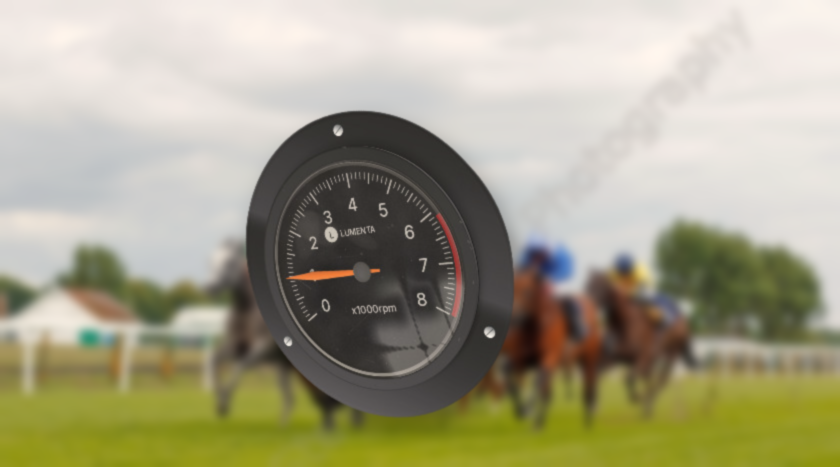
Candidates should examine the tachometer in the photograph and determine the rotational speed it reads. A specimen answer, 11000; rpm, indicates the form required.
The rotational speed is 1000; rpm
